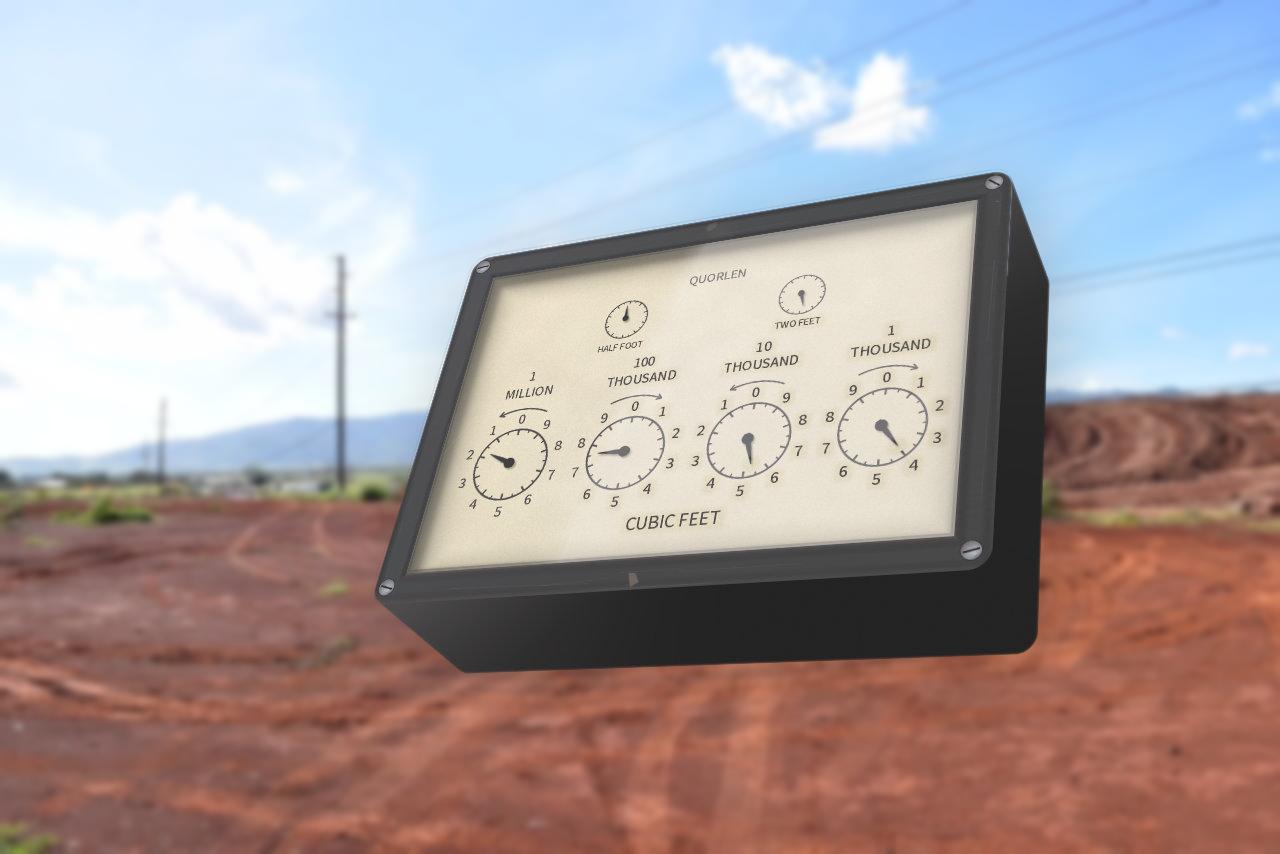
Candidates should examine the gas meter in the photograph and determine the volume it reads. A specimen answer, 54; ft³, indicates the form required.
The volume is 175400; ft³
